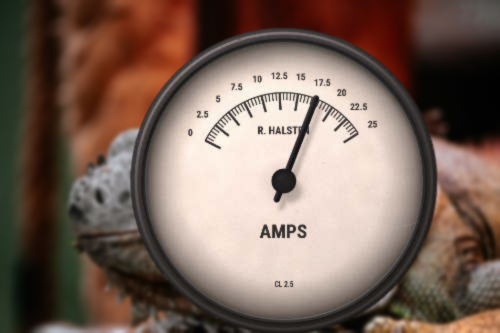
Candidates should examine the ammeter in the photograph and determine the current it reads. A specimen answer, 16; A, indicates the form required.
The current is 17.5; A
